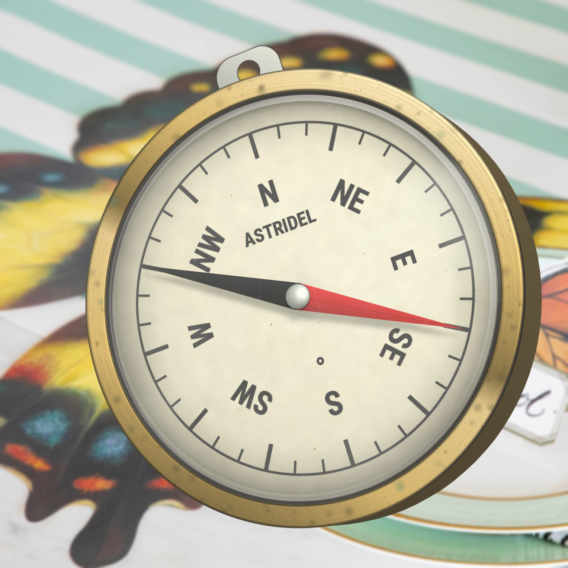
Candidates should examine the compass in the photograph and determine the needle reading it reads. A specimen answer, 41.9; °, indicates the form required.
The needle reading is 120; °
